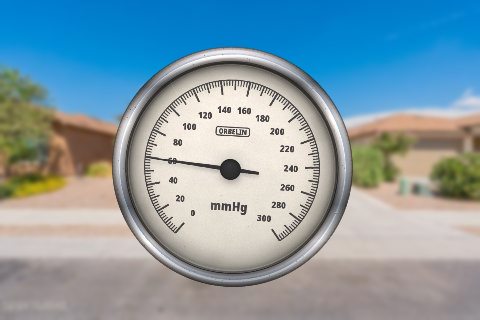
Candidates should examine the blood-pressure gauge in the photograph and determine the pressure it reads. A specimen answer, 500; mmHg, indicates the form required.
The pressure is 60; mmHg
